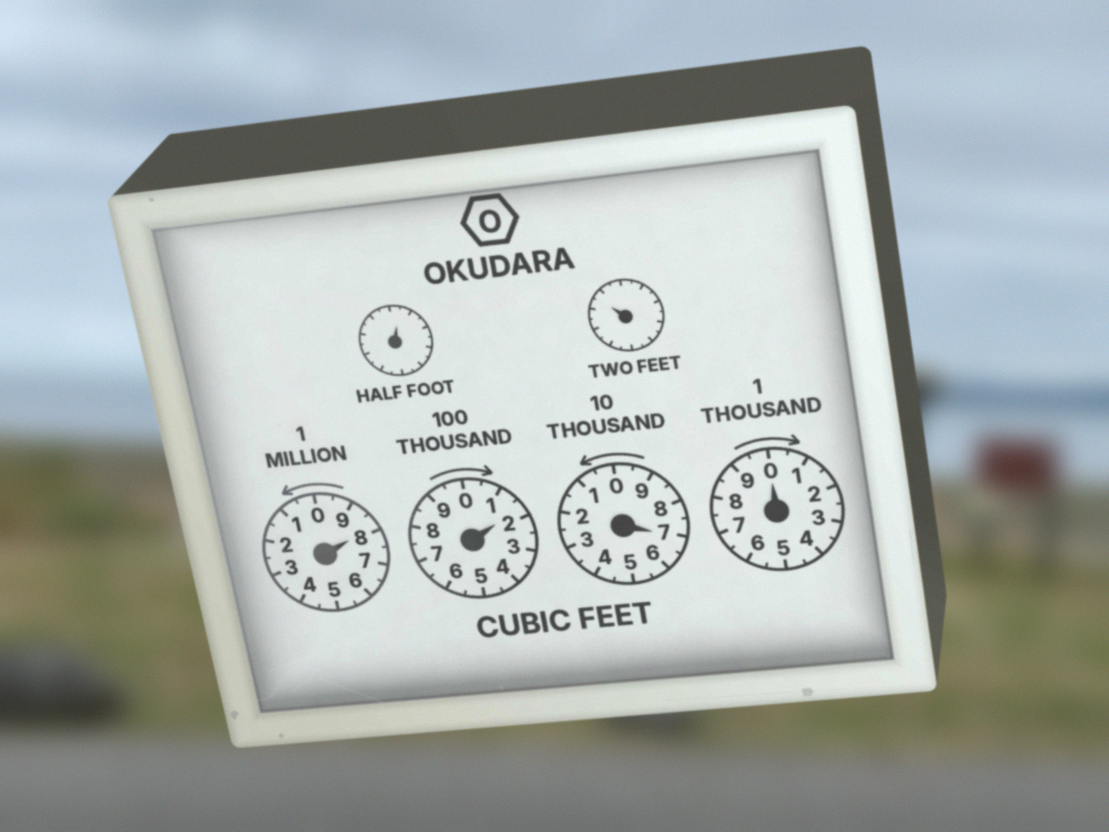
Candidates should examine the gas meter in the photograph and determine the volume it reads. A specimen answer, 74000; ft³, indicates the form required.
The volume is 817000; ft³
